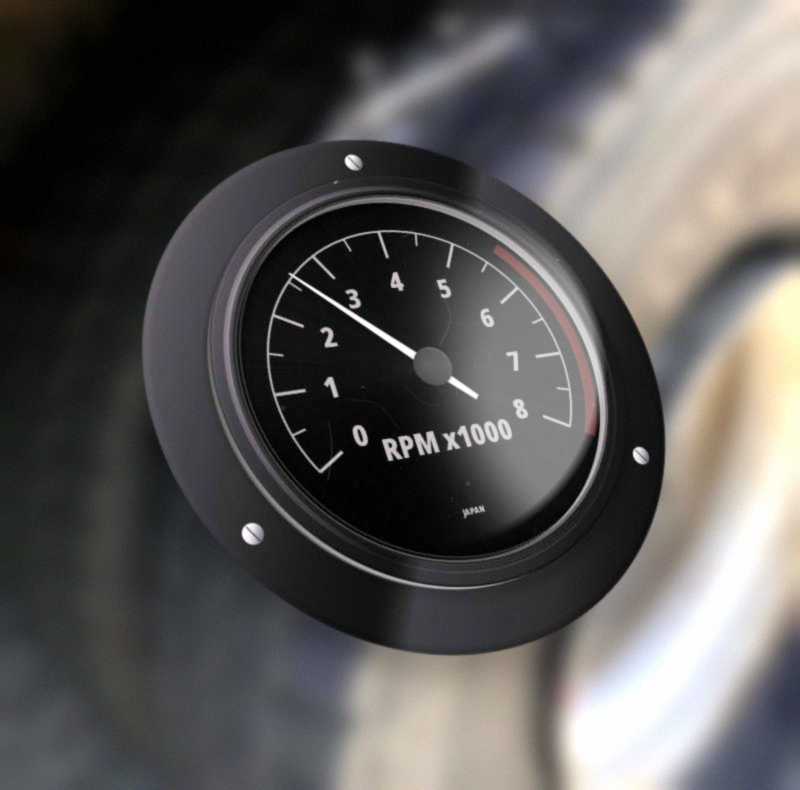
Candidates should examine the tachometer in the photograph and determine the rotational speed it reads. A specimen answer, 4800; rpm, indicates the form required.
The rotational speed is 2500; rpm
